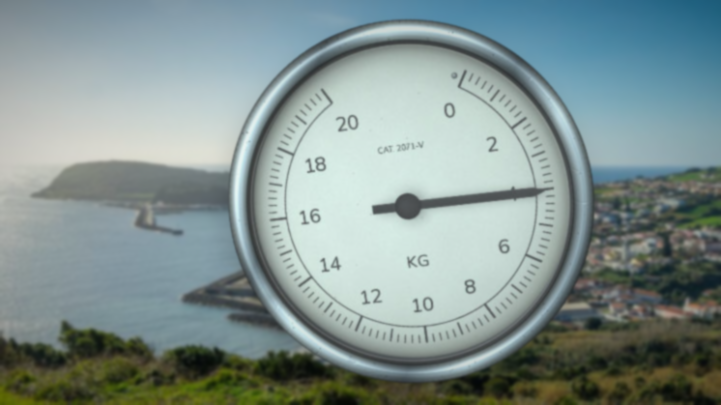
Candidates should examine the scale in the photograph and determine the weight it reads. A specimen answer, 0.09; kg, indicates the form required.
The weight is 4; kg
